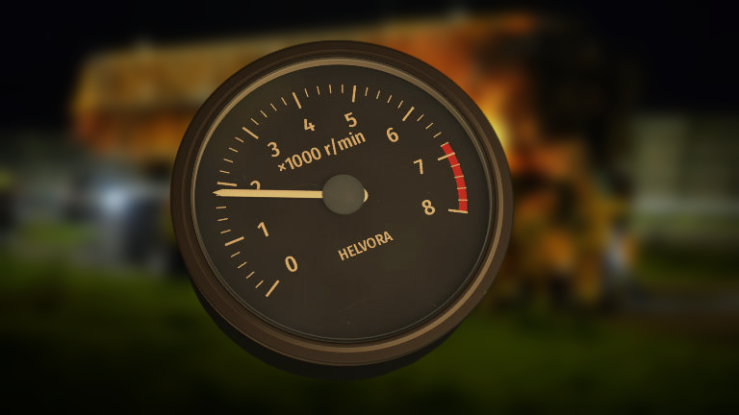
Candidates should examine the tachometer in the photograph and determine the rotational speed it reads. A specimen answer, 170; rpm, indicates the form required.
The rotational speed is 1800; rpm
